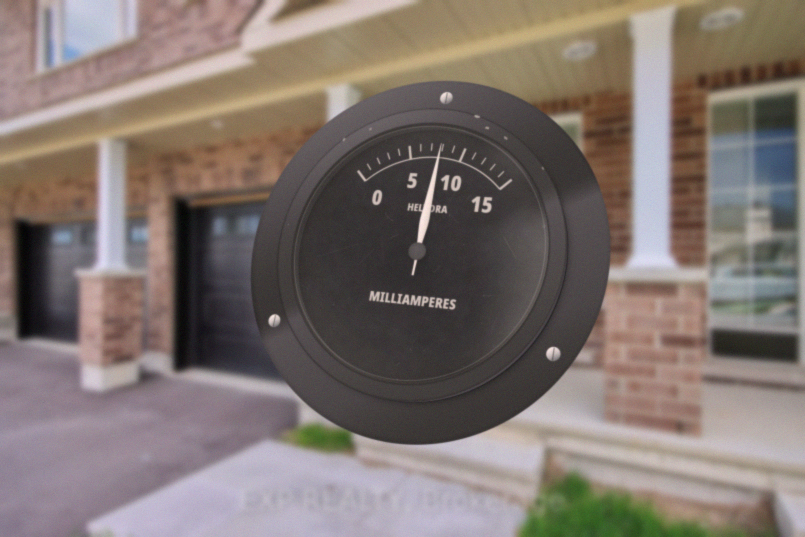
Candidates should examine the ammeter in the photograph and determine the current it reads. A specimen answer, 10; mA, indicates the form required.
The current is 8; mA
